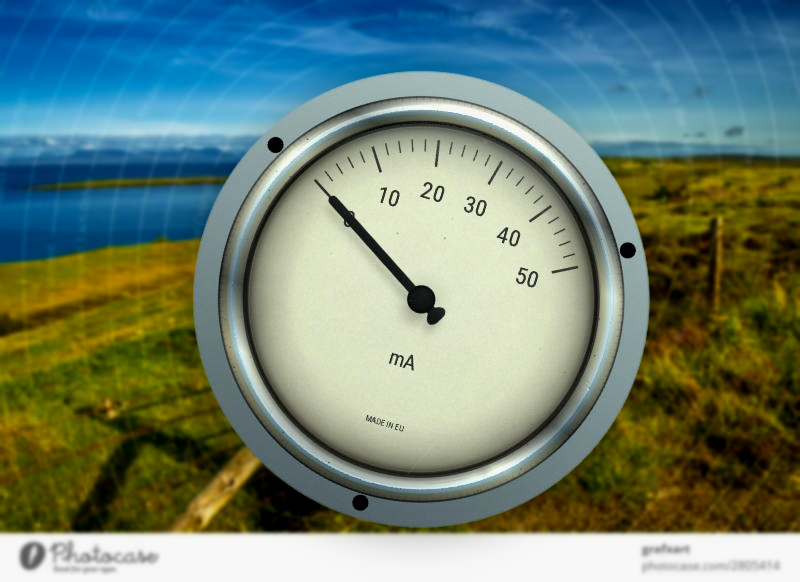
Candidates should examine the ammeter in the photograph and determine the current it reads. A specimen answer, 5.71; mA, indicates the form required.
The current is 0; mA
